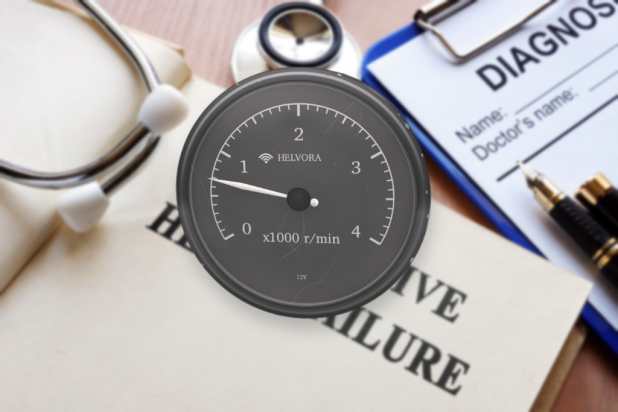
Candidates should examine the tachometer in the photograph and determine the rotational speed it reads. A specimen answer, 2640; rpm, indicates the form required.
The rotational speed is 700; rpm
